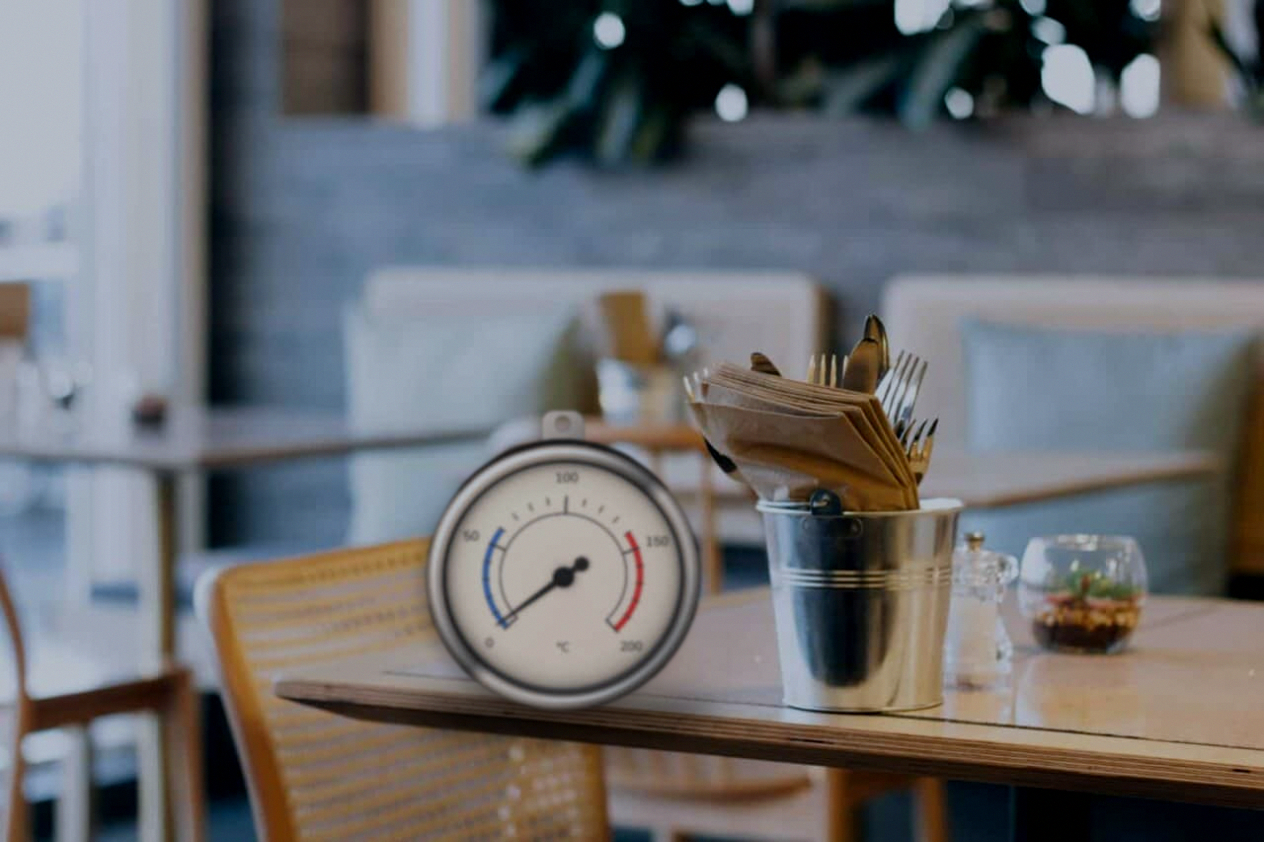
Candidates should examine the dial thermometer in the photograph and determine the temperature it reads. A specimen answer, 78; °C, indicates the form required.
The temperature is 5; °C
